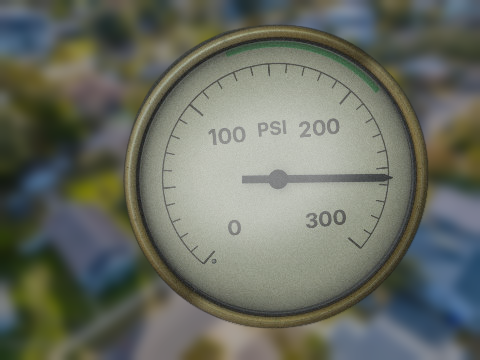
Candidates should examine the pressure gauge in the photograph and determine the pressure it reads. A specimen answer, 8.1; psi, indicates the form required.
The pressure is 255; psi
